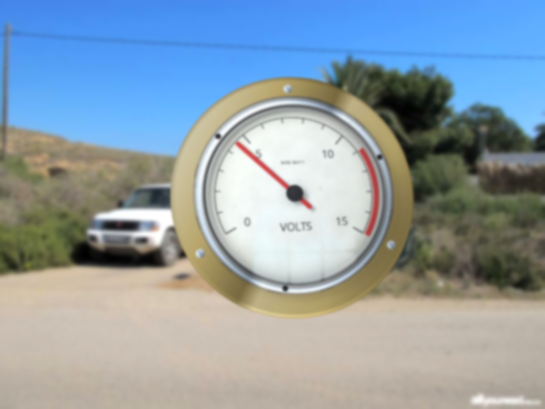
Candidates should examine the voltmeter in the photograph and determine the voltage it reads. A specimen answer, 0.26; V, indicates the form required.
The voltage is 4.5; V
